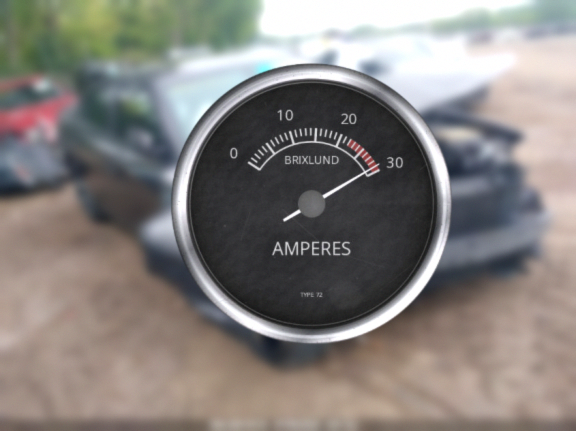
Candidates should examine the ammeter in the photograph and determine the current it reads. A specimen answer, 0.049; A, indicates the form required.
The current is 29; A
